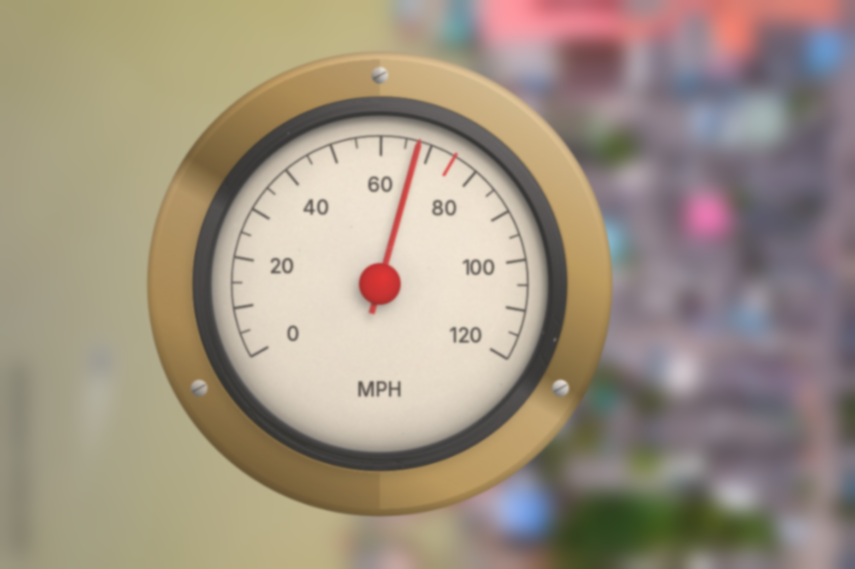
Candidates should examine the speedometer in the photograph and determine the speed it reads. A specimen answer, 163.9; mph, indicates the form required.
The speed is 67.5; mph
